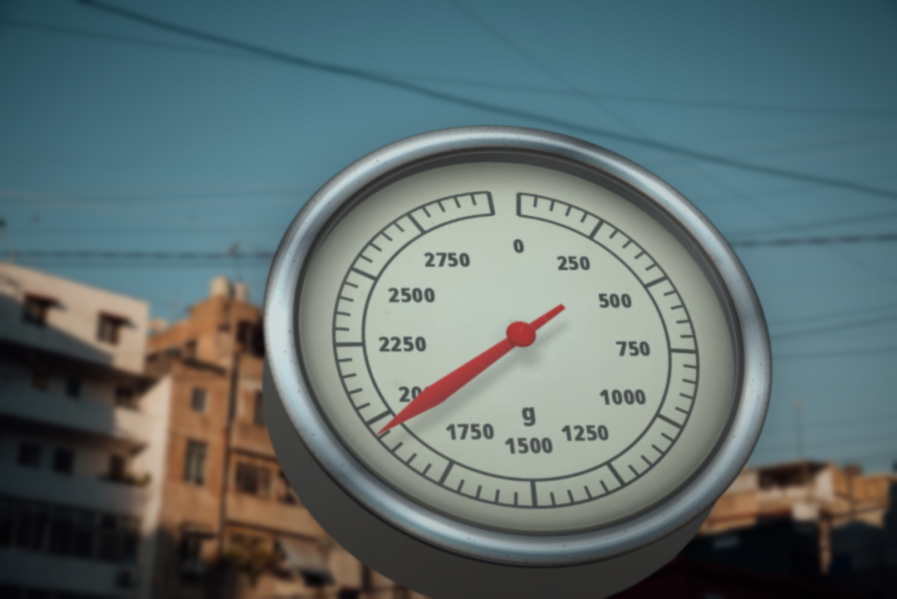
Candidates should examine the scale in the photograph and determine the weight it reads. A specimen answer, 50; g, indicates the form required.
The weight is 1950; g
